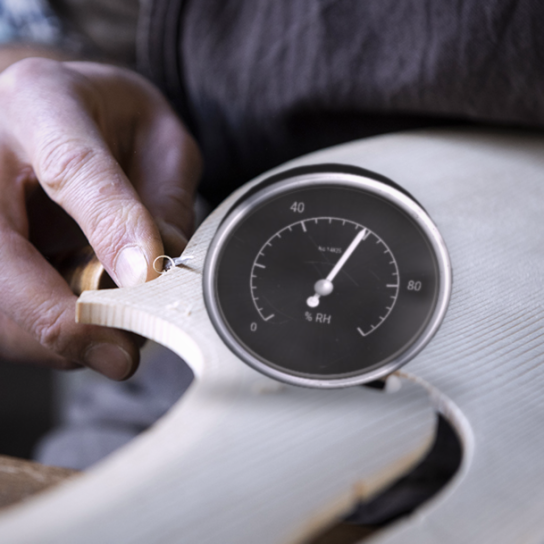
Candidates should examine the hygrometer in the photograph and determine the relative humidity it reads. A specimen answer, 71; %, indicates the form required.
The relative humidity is 58; %
